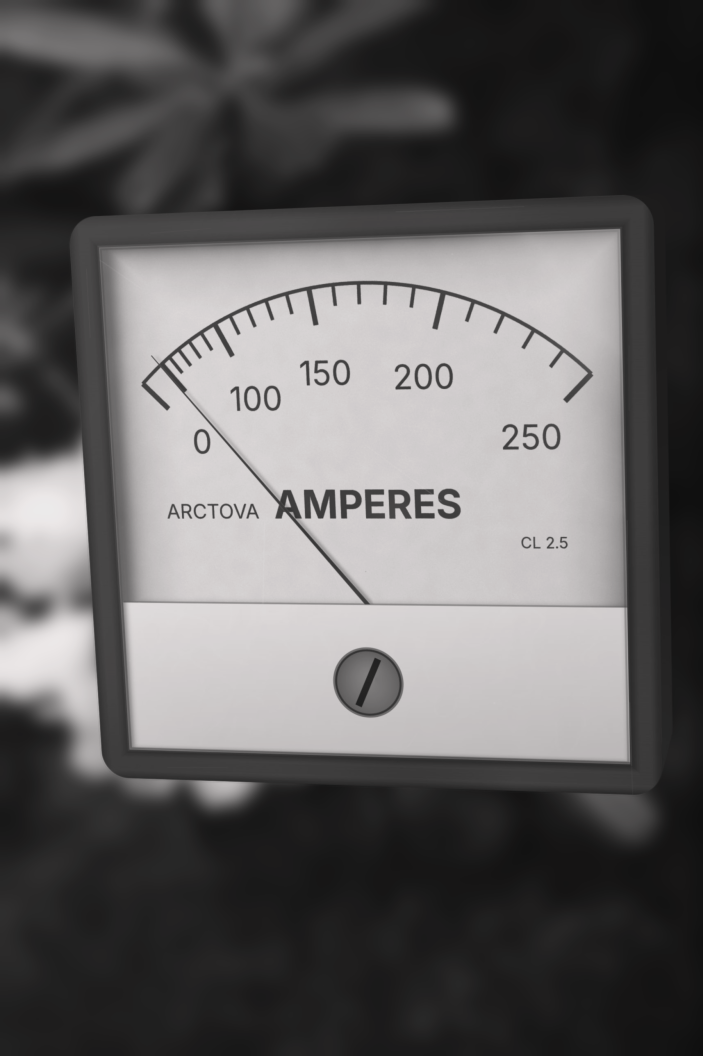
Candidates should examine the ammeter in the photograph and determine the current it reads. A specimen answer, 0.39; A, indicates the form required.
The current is 50; A
